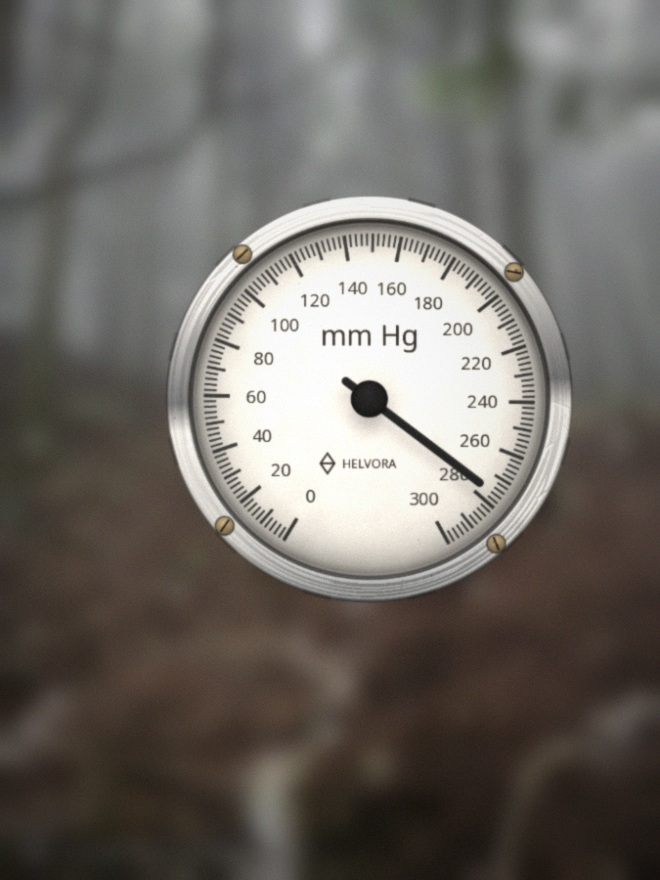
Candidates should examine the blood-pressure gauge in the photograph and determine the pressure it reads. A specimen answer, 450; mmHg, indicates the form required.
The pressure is 276; mmHg
